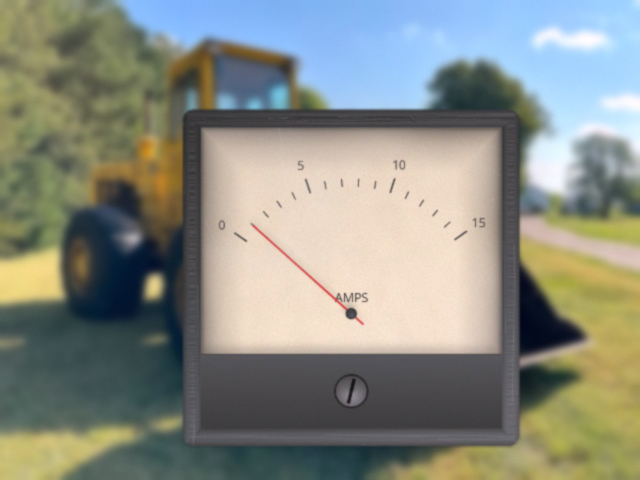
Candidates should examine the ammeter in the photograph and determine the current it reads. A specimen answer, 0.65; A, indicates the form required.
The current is 1; A
